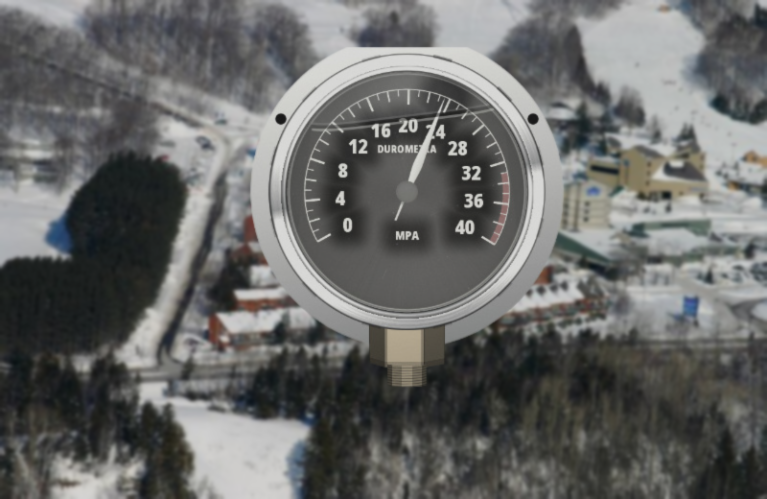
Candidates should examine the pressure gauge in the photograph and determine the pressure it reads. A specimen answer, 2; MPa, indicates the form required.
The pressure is 23.5; MPa
